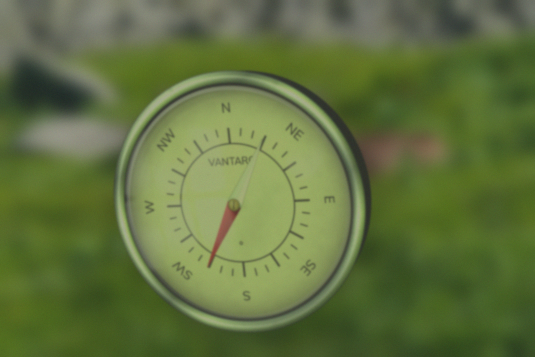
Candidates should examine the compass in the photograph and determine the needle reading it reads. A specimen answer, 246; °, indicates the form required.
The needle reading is 210; °
